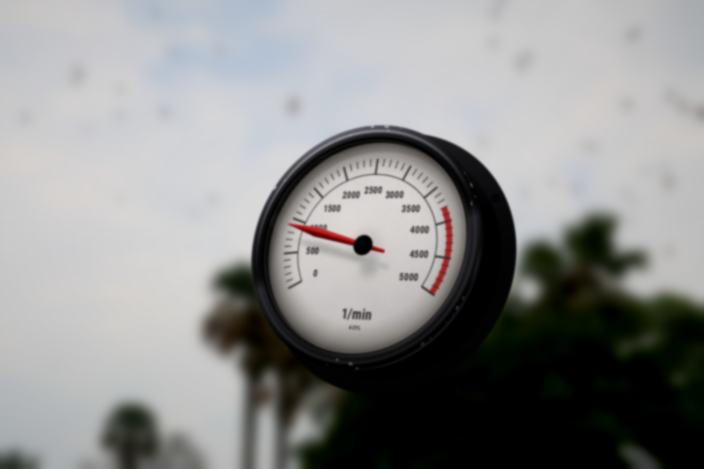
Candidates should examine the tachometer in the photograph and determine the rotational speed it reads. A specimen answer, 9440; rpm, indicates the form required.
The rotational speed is 900; rpm
